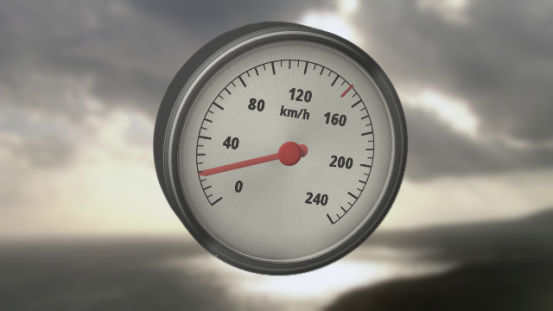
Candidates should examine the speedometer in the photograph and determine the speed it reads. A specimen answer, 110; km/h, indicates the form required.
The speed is 20; km/h
